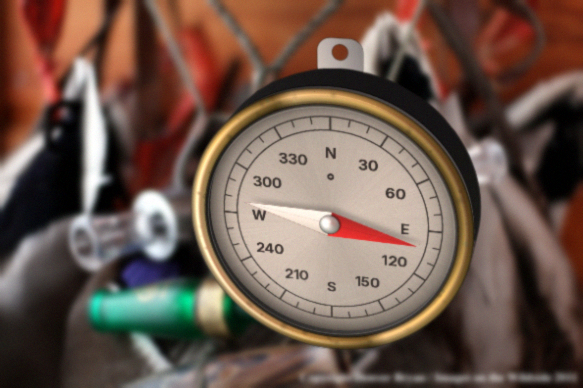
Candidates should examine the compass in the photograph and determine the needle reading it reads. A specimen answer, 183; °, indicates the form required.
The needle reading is 100; °
